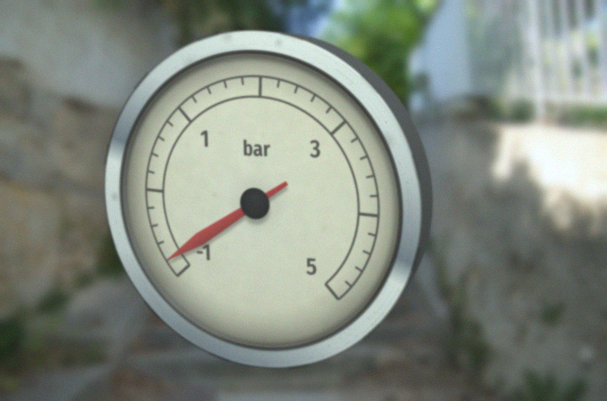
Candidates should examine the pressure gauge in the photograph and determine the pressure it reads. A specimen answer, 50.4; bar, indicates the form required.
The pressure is -0.8; bar
